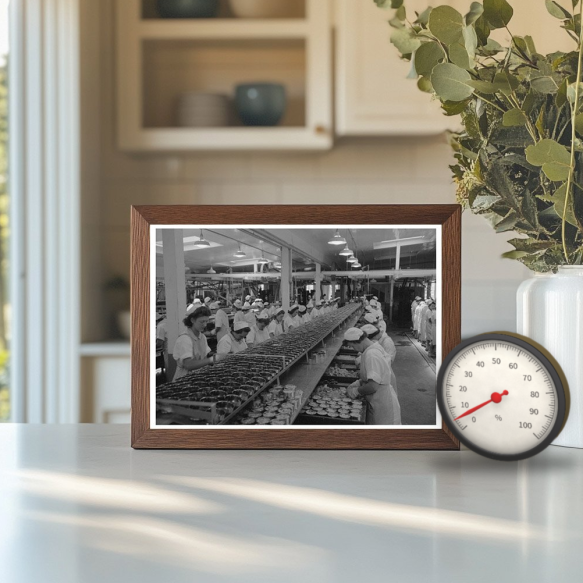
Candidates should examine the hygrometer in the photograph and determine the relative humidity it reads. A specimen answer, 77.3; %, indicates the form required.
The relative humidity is 5; %
